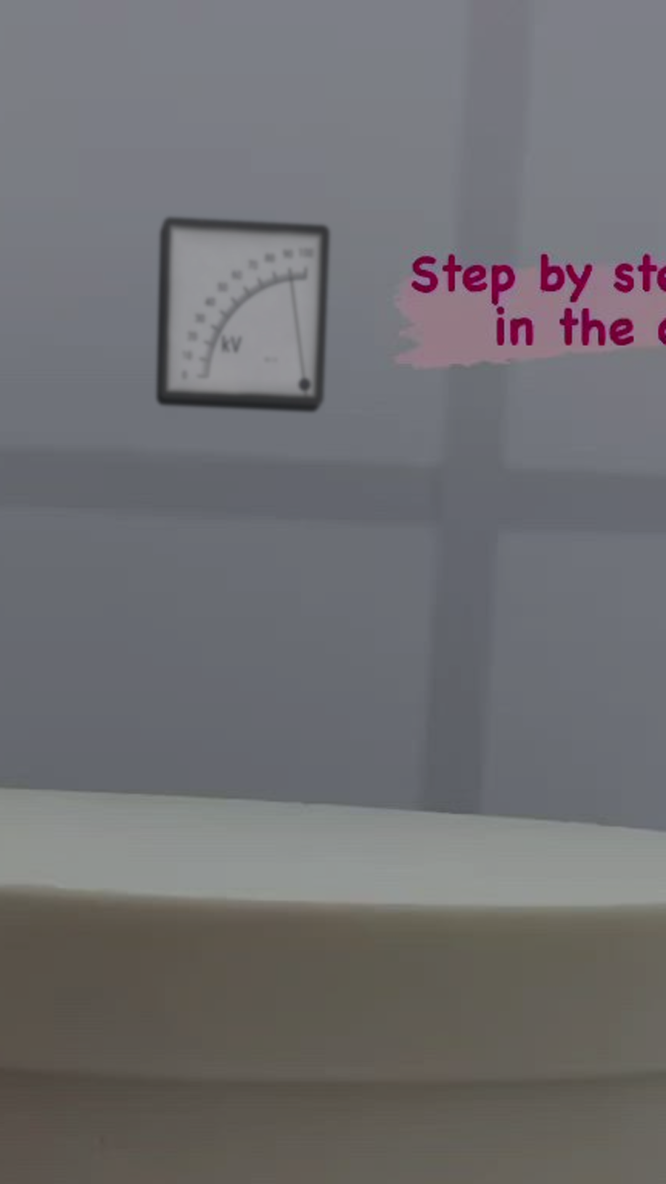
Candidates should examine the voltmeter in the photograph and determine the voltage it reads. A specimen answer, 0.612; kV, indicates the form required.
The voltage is 90; kV
